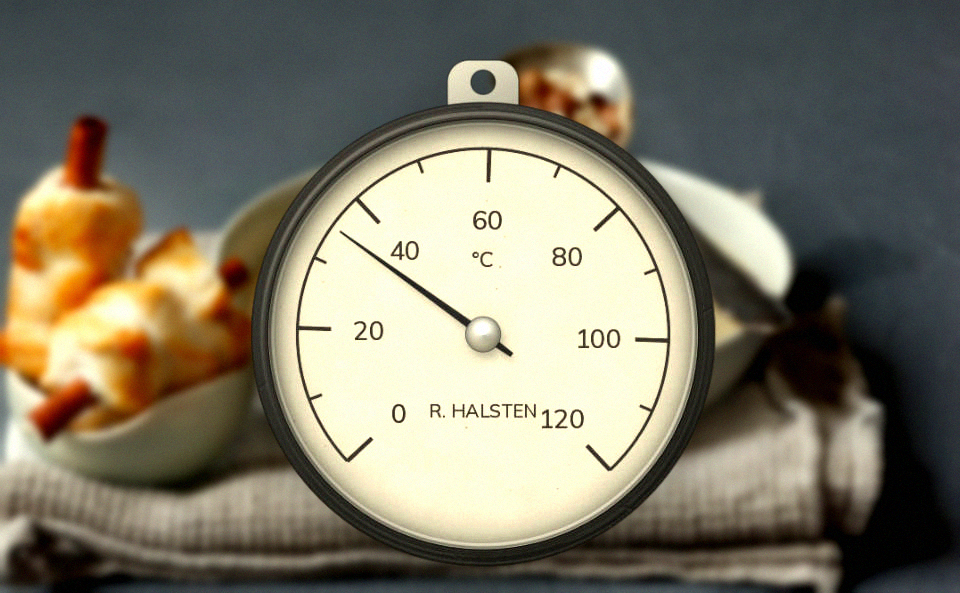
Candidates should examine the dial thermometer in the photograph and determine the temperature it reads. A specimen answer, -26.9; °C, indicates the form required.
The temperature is 35; °C
